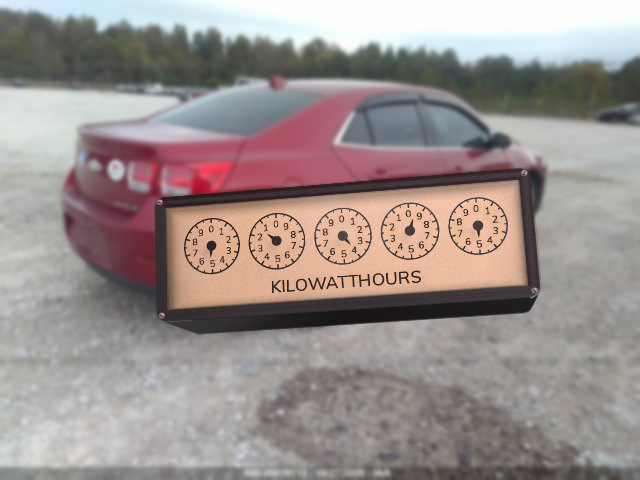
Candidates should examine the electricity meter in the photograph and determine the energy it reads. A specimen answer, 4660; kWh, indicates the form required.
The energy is 51395; kWh
